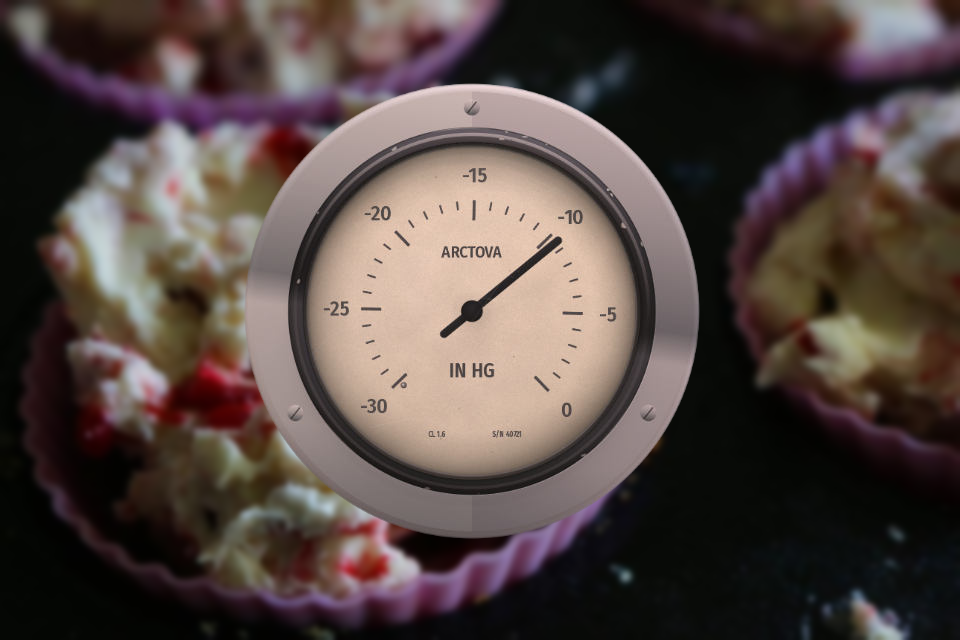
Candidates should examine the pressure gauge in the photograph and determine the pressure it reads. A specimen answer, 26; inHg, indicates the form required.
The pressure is -9.5; inHg
